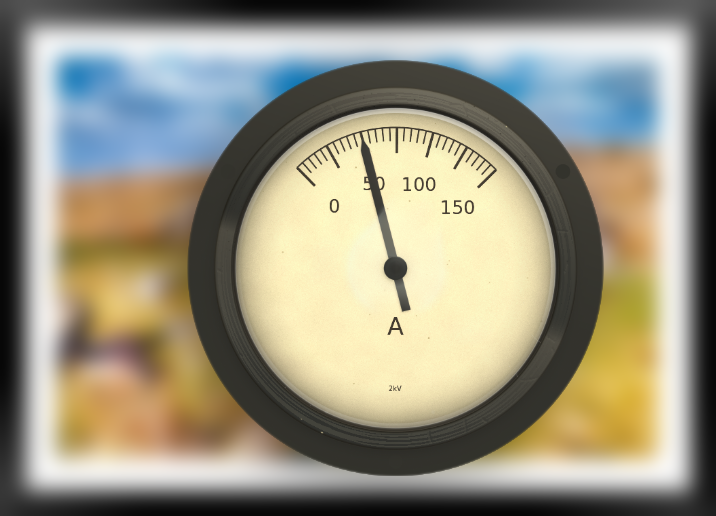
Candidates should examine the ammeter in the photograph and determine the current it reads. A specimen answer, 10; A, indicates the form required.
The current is 50; A
